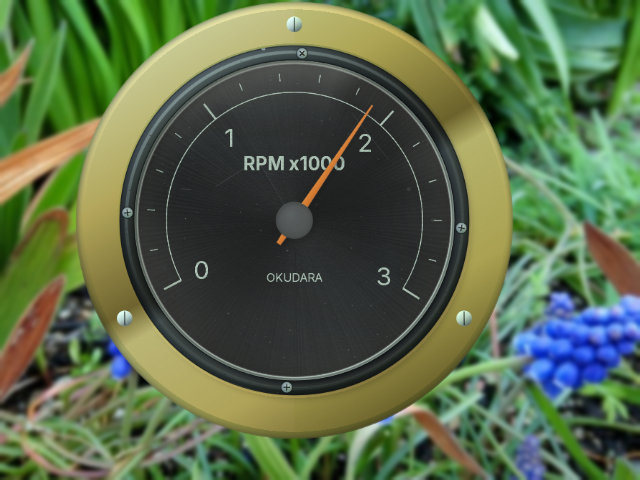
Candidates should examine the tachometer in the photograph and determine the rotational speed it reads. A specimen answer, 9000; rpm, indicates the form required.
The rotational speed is 1900; rpm
